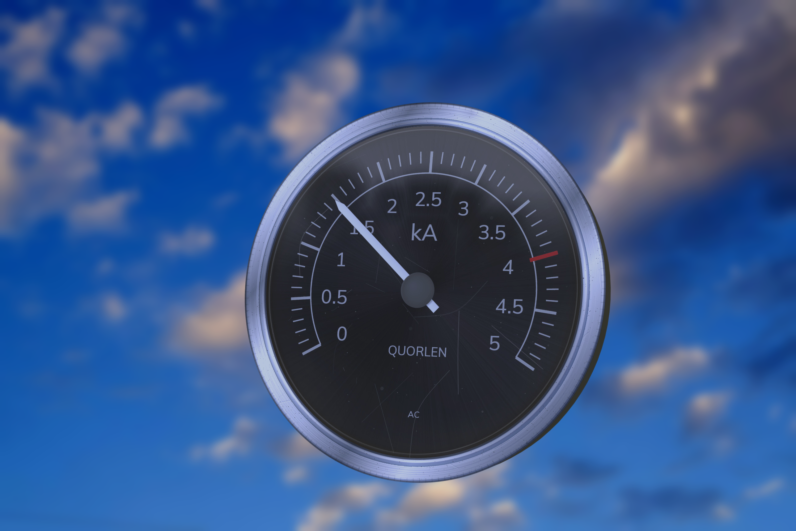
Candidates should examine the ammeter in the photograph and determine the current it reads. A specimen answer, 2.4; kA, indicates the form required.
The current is 1.5; kA
